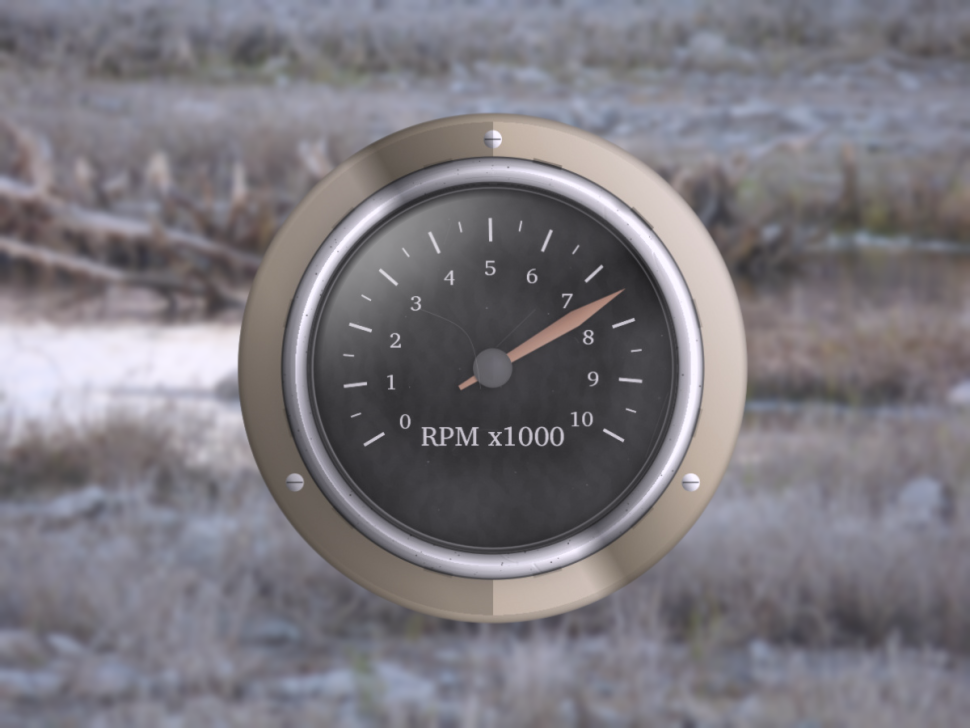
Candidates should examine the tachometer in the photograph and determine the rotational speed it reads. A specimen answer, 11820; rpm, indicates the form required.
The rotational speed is 7500; rpm
